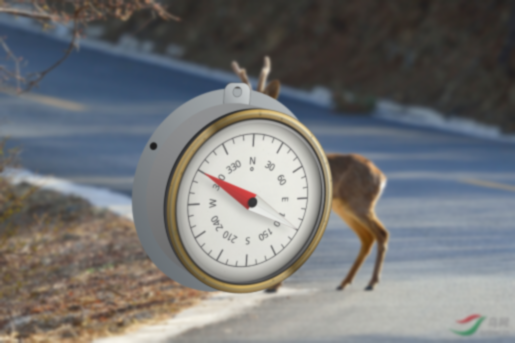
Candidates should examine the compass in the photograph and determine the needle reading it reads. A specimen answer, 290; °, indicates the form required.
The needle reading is 300; °
